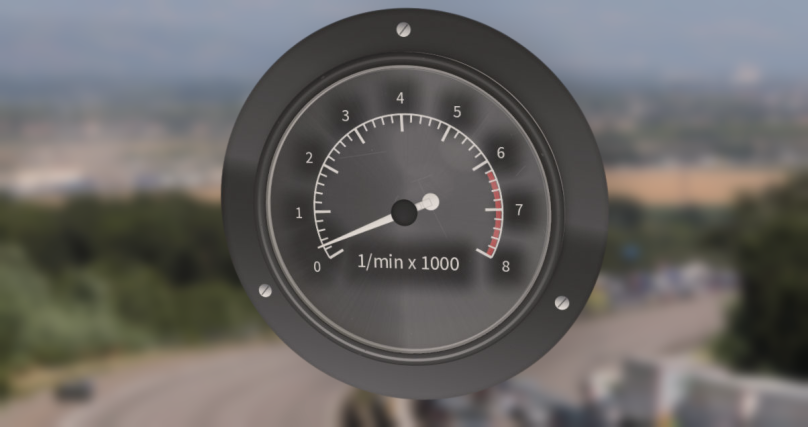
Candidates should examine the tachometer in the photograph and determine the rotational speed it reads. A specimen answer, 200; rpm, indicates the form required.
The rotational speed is 300; rpm
